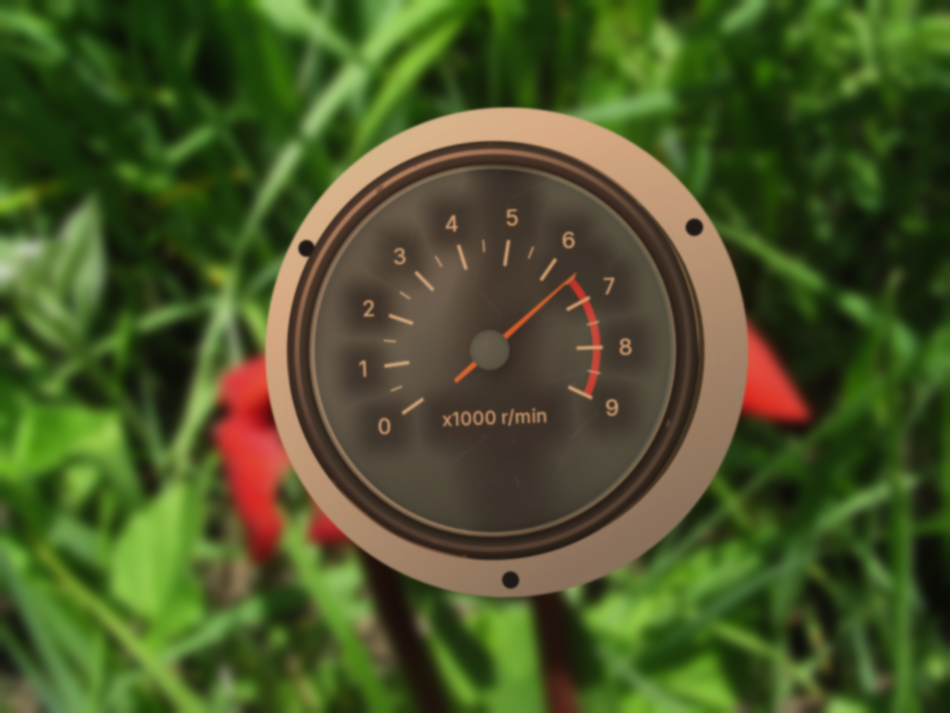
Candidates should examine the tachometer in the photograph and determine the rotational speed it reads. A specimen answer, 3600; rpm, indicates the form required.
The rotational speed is 6500; rpm
